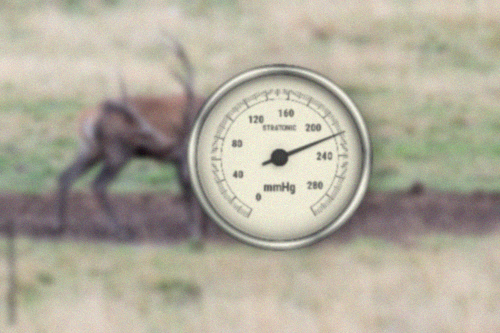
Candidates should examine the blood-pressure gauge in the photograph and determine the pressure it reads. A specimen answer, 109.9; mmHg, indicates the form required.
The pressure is 220; mmHg
